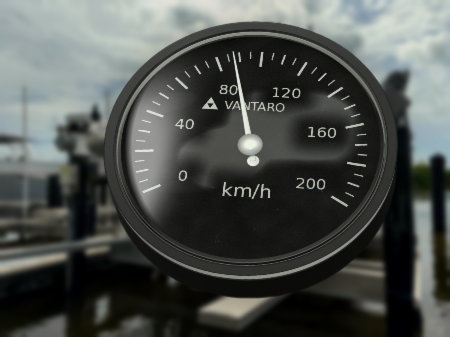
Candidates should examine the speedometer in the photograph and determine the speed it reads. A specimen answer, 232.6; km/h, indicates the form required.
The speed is 87.5; km/h
